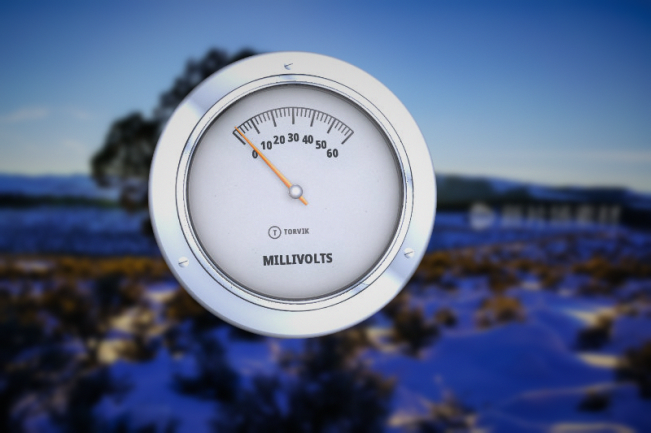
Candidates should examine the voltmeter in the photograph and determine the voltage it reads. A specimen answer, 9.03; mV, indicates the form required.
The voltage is 2; mV
